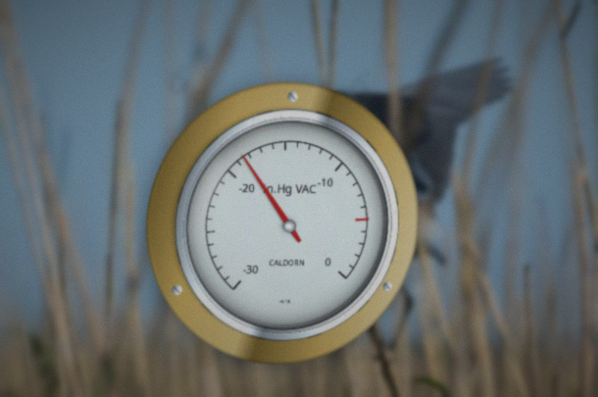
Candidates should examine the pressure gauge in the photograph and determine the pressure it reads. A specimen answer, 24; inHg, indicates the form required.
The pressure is -18.5; inHg
